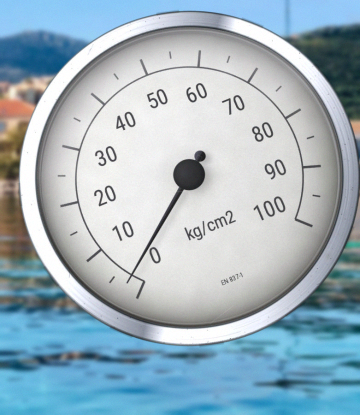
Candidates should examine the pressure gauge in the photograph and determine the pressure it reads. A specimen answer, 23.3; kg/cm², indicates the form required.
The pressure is 2.5; kg/cm²
